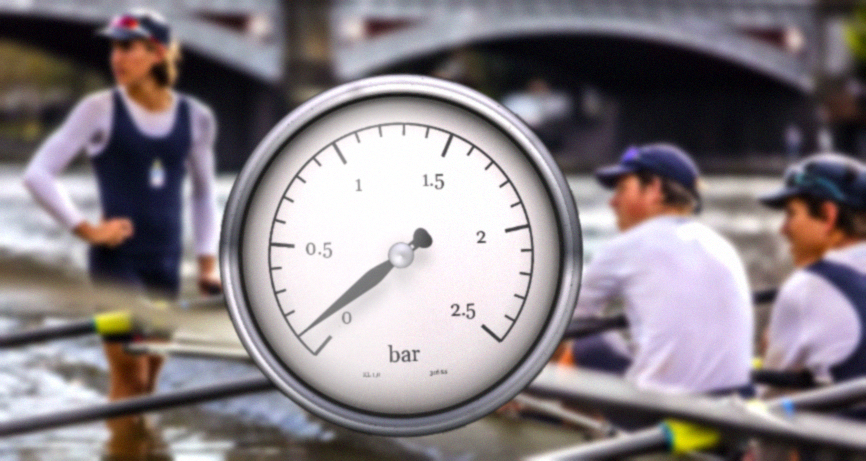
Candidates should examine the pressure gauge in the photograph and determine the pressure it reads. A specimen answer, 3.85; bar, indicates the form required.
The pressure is 0.1; bar
